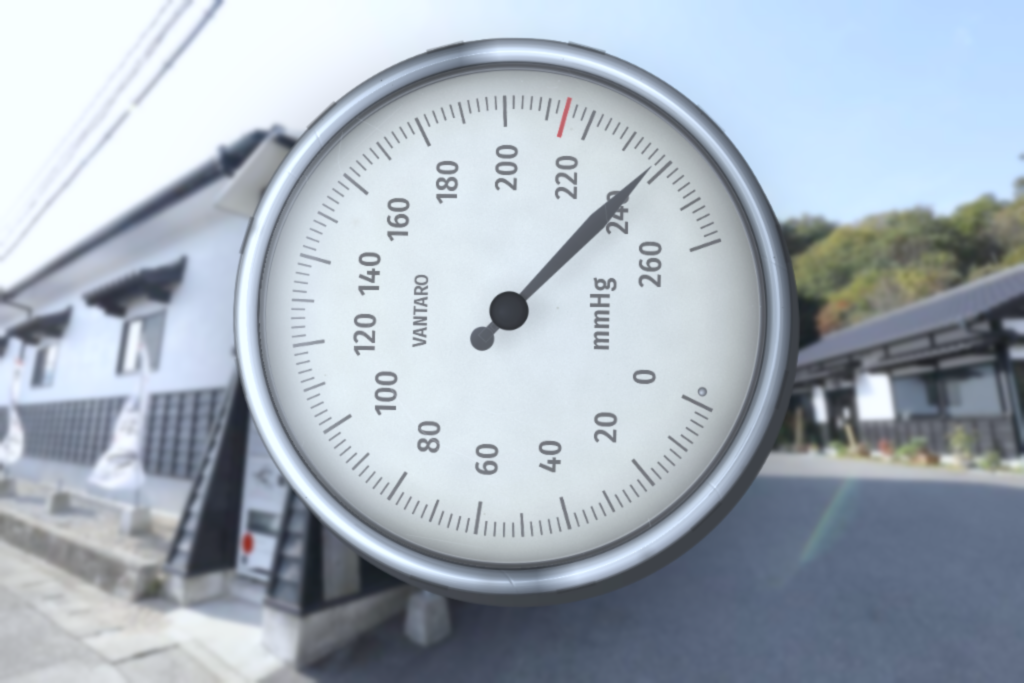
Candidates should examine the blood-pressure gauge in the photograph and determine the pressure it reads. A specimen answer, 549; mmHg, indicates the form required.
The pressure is 238; mmHg
